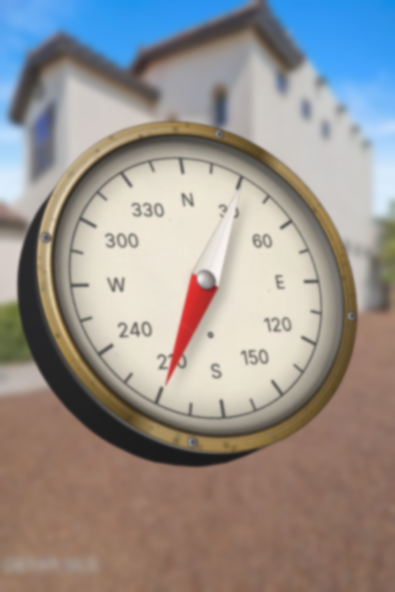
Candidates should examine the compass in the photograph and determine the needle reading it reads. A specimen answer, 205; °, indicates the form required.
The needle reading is 210; °
